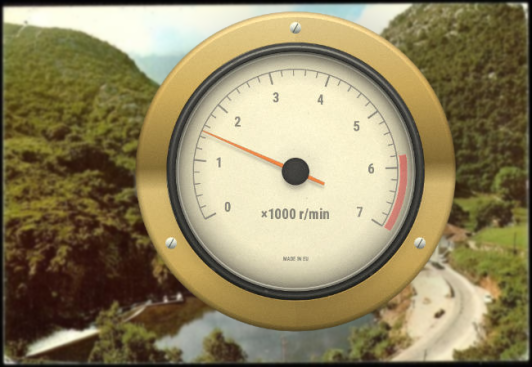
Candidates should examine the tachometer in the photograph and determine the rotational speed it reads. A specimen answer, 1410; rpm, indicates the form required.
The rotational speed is 1500; rpm
